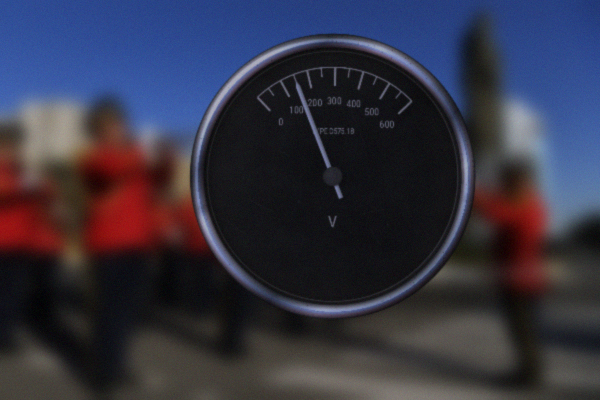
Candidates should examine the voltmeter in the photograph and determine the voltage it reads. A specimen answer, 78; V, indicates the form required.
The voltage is 150; V
